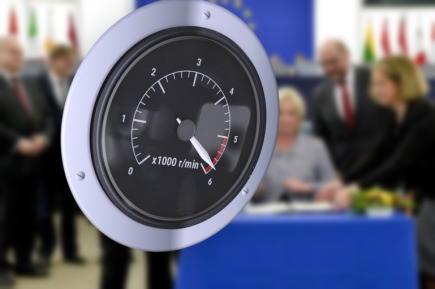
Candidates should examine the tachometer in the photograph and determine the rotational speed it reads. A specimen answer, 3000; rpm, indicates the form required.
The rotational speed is 5800; rpm
